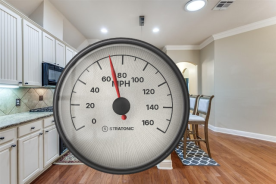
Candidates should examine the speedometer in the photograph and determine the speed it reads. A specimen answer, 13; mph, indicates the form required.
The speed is 70; mph
